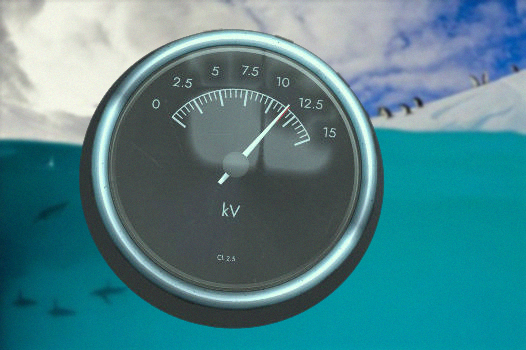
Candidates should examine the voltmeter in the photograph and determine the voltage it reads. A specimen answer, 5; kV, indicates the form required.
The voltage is 11.5; kV
